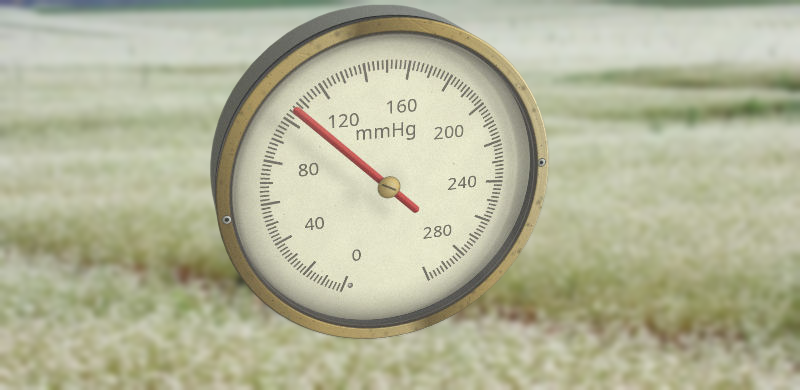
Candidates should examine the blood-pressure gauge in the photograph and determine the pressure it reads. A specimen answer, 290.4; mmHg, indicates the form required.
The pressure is 106; mmHg
